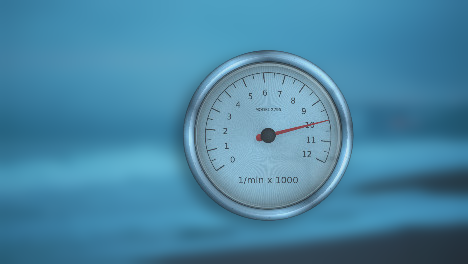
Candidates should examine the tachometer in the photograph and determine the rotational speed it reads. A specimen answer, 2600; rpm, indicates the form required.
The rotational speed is 10000; rpm
